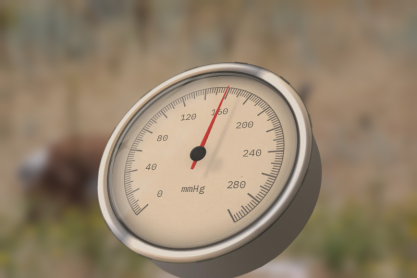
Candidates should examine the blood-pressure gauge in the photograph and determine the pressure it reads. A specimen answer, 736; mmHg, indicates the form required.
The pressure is 160; mmHg
